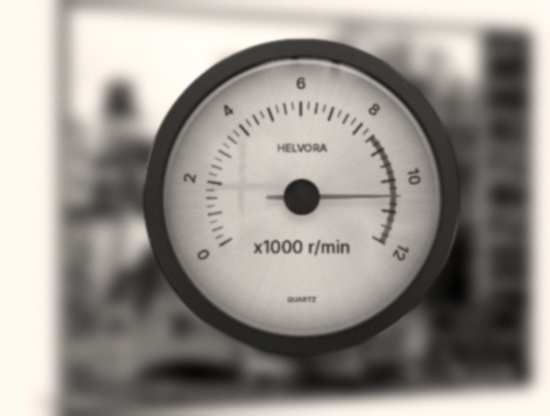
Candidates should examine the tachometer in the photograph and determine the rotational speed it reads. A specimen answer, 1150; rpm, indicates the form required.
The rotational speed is 10500; rpm
